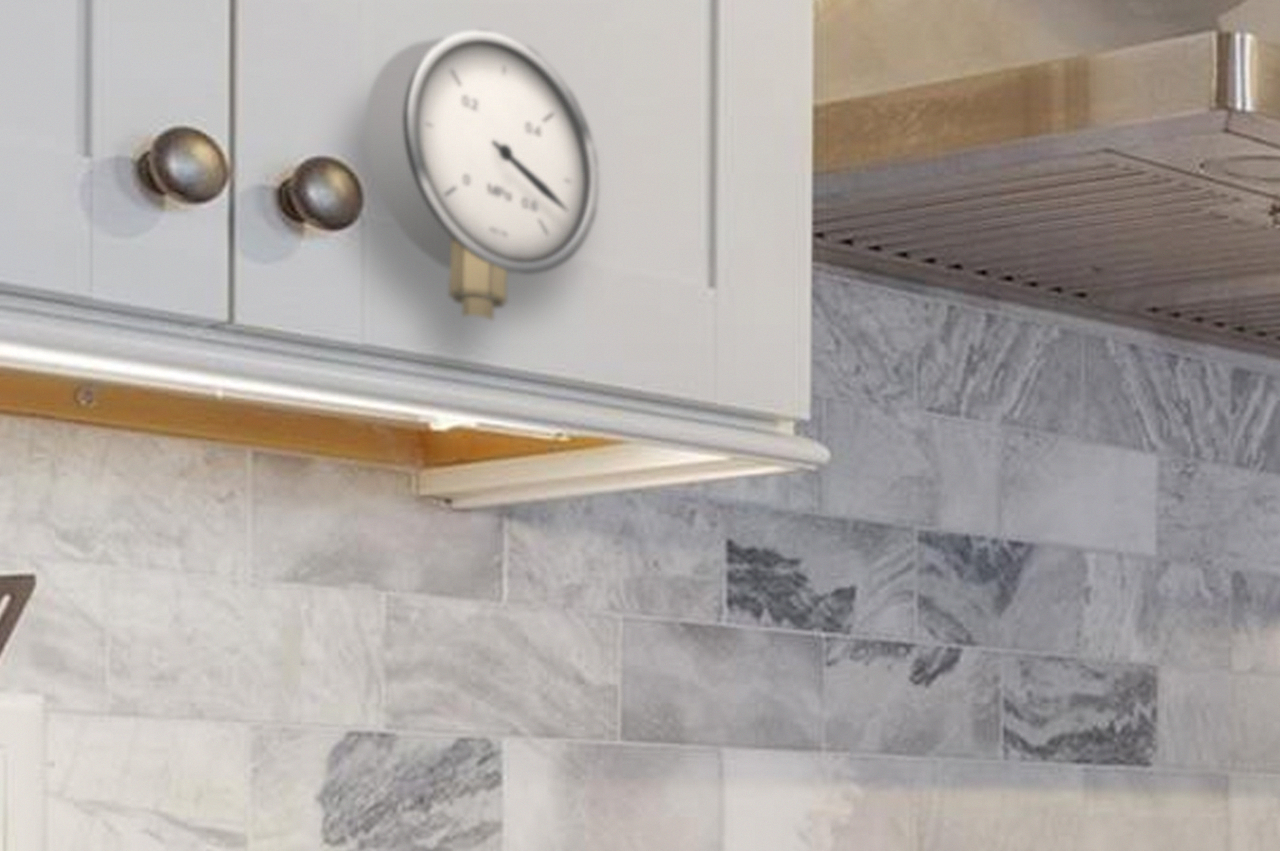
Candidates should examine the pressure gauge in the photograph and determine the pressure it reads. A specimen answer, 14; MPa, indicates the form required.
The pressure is 0.55; MPa
